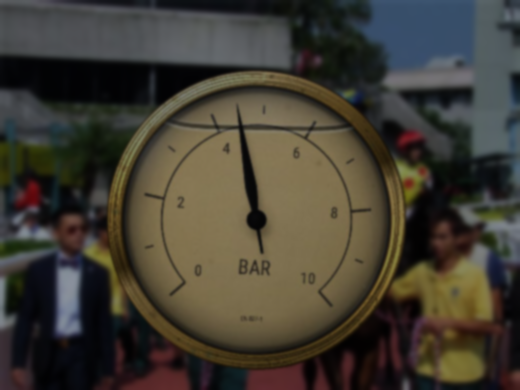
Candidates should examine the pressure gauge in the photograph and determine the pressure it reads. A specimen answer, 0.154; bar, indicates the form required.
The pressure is 4.5; bar
